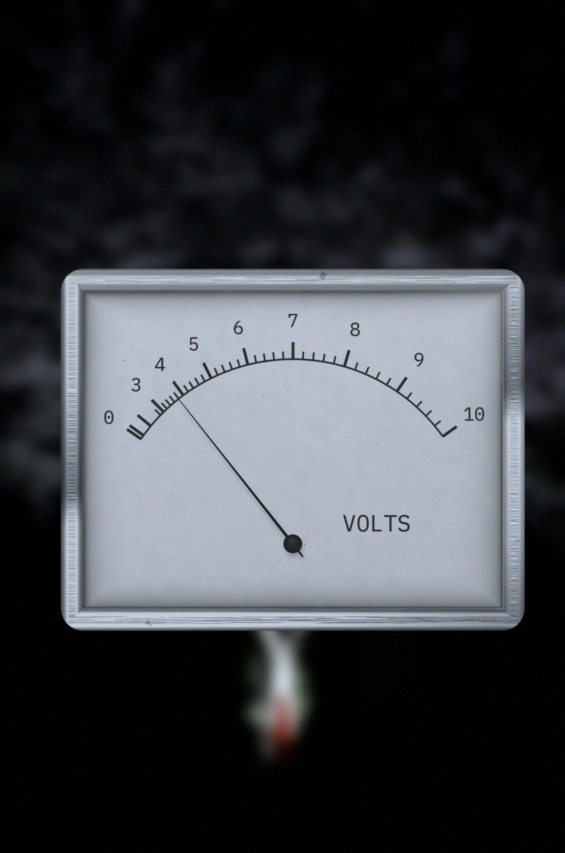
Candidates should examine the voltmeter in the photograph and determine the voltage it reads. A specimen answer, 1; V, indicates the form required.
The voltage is 3.8; V
